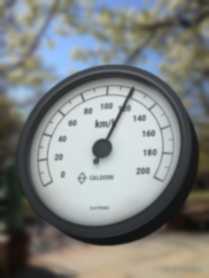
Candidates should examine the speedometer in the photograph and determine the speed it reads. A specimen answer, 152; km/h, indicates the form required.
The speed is 120; km/h
